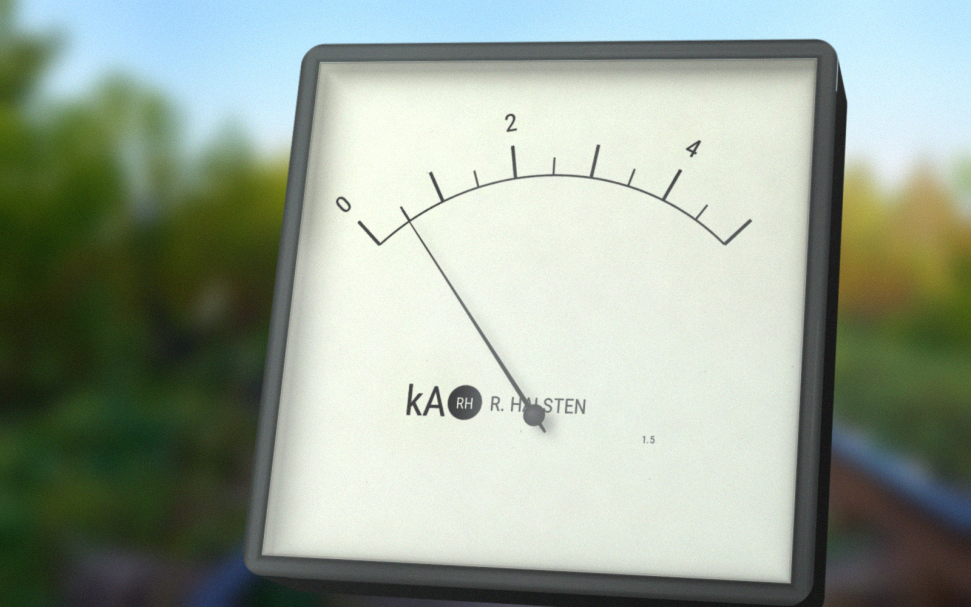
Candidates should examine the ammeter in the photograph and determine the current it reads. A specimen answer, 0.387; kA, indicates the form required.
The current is 0.5; kA
